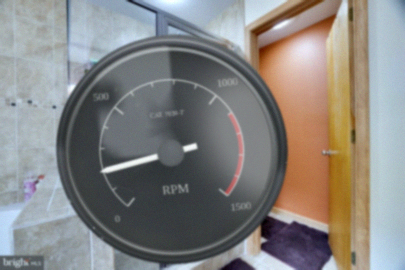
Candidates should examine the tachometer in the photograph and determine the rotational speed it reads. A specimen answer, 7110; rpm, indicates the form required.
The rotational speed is 200; rpm
